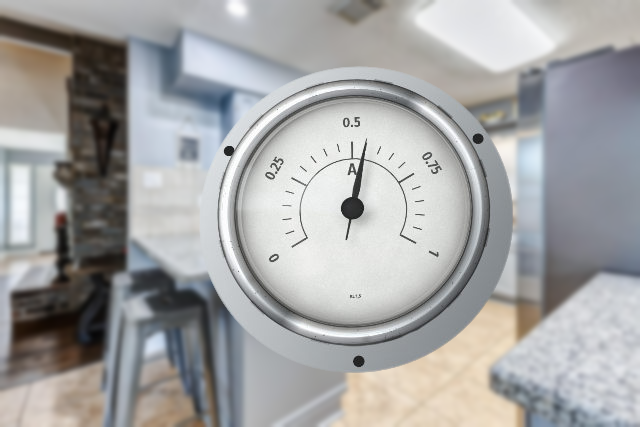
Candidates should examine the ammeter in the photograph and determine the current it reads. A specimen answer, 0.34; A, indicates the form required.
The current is 0.55; A
